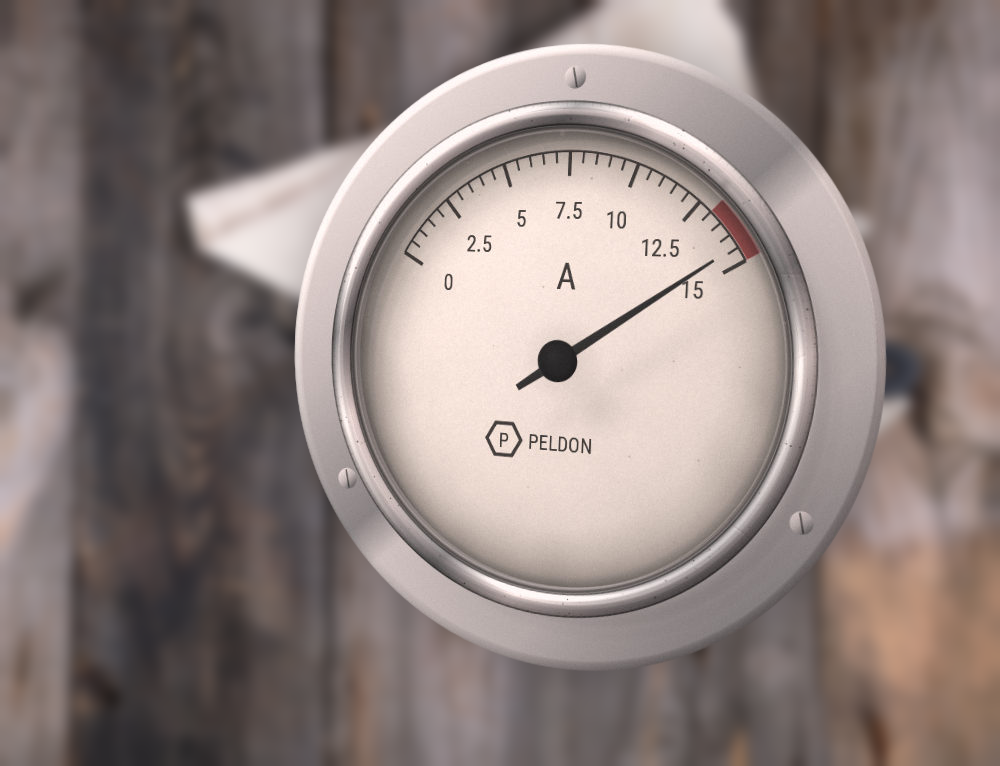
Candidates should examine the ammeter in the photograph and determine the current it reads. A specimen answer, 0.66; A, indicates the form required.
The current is 14.5; A
